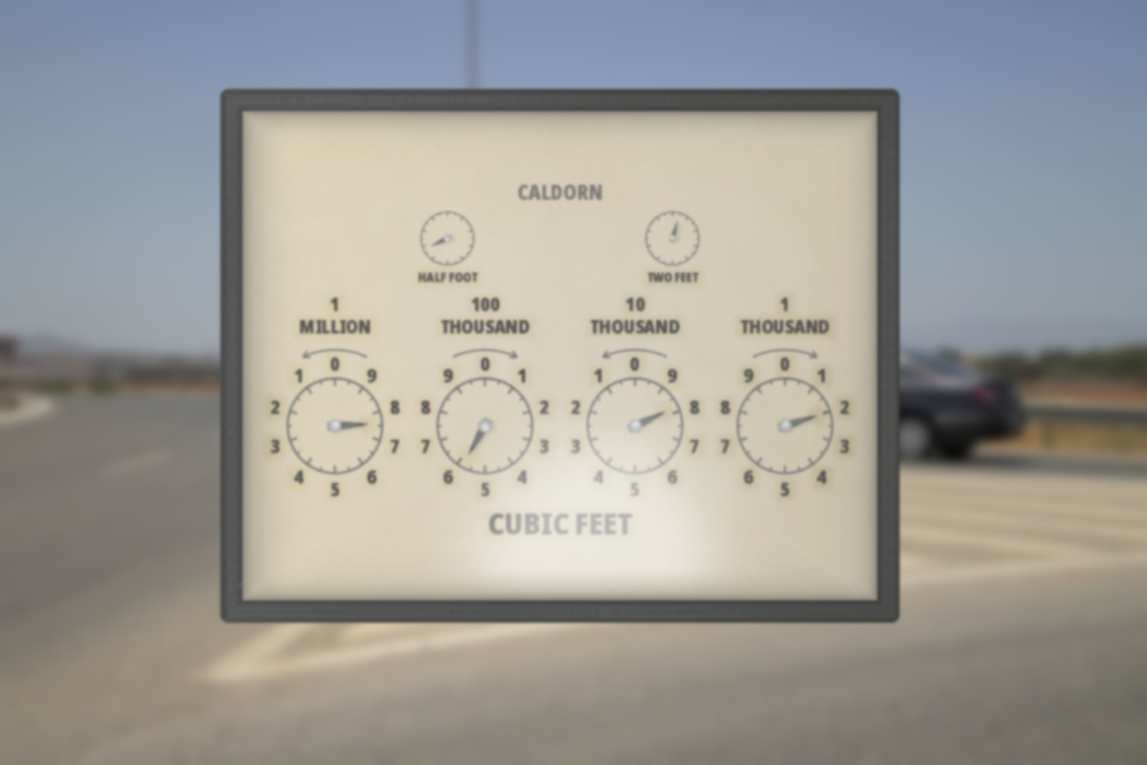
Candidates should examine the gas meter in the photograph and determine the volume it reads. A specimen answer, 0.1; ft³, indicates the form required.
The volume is 758200; ft³
